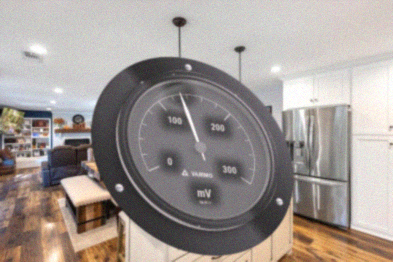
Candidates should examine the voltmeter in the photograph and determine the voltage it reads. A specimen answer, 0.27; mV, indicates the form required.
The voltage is 130; mV
